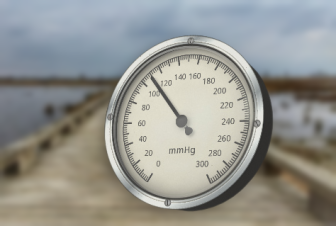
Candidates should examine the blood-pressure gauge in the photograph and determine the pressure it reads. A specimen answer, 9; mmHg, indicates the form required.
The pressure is 110; mmHg
